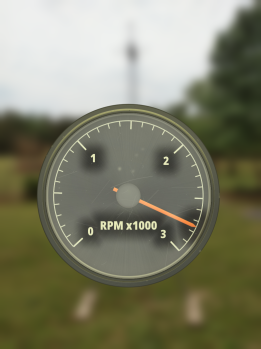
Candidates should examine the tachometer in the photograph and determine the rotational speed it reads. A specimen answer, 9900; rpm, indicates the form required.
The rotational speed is 2750; rpm
